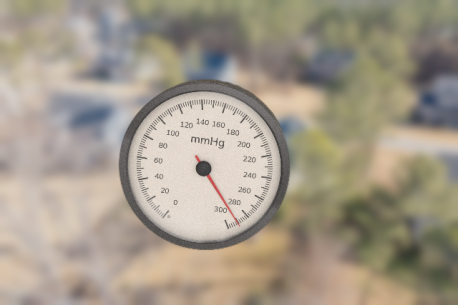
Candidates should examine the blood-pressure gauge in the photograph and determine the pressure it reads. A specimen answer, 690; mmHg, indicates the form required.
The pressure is 290; mmHg
